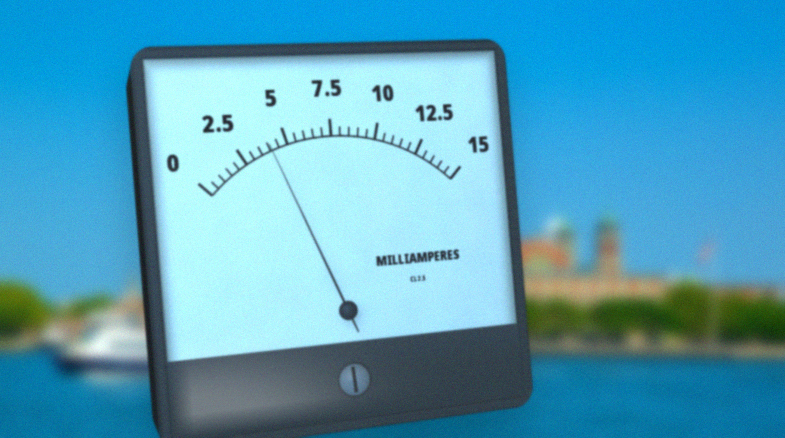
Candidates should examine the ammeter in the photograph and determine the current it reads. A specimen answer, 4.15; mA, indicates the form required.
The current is 4; mA
